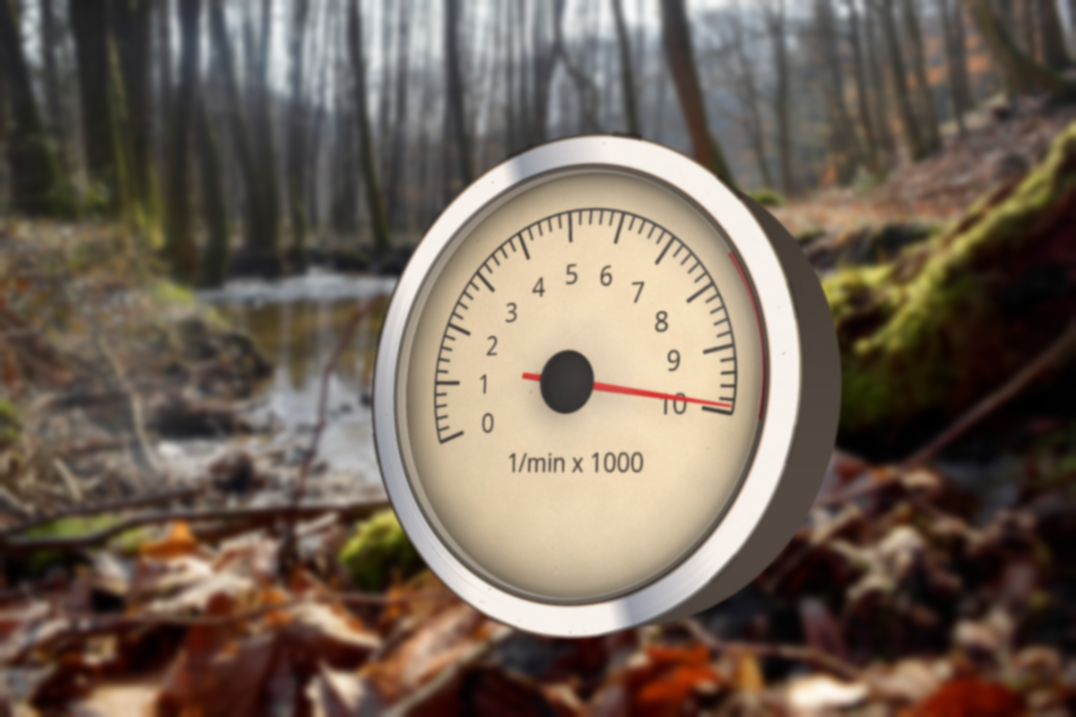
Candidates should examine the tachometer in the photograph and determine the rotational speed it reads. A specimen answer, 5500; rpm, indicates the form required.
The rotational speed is 9900; rpm
